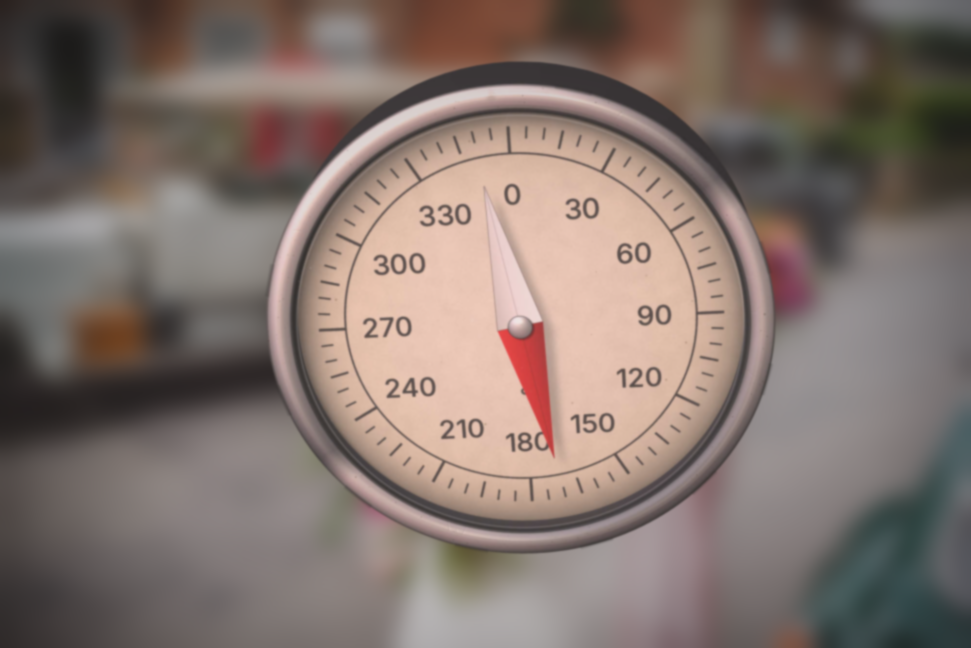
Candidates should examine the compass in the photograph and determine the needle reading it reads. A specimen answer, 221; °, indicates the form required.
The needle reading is 170; °
